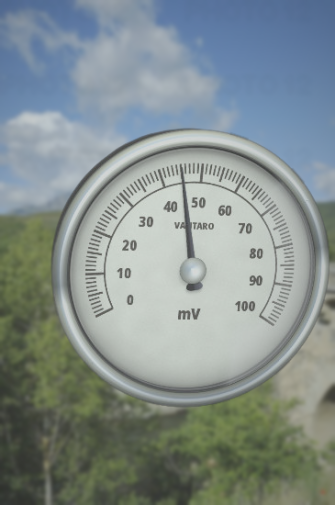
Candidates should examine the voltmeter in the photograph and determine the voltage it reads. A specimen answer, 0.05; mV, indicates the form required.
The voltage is 45; mV
